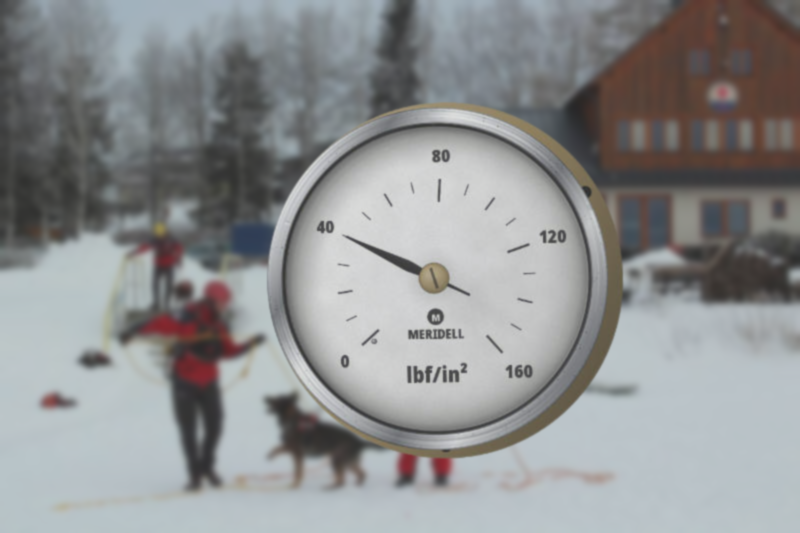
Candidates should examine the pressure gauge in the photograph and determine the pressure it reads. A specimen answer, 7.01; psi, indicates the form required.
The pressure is 40; psi
